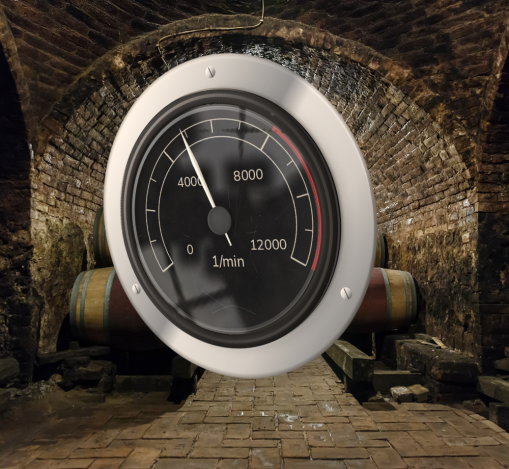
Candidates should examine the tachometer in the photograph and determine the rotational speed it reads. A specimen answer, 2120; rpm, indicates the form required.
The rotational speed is 5000; rpm
